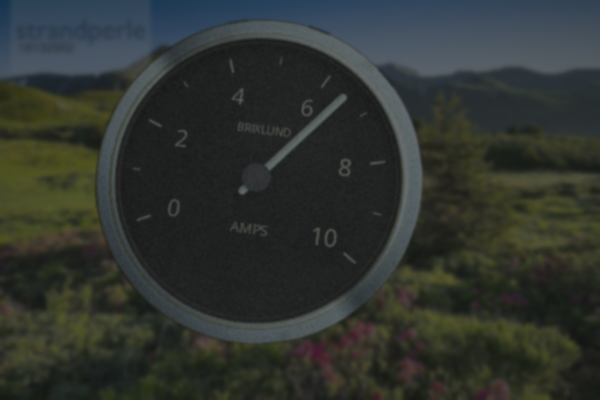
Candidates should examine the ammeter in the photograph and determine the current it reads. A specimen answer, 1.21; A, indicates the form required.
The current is 6.5; A
